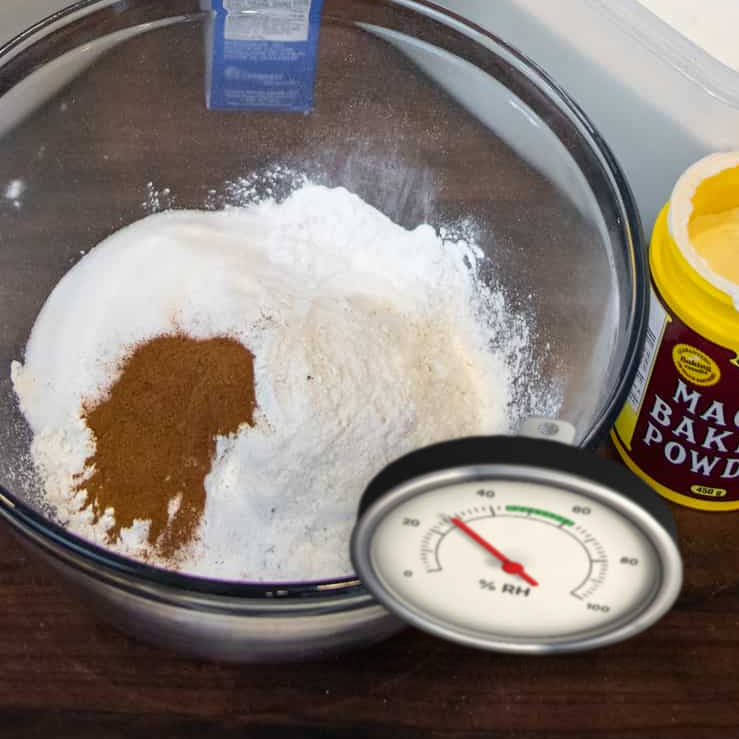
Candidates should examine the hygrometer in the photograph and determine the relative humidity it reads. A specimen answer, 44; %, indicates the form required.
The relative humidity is 30; %
